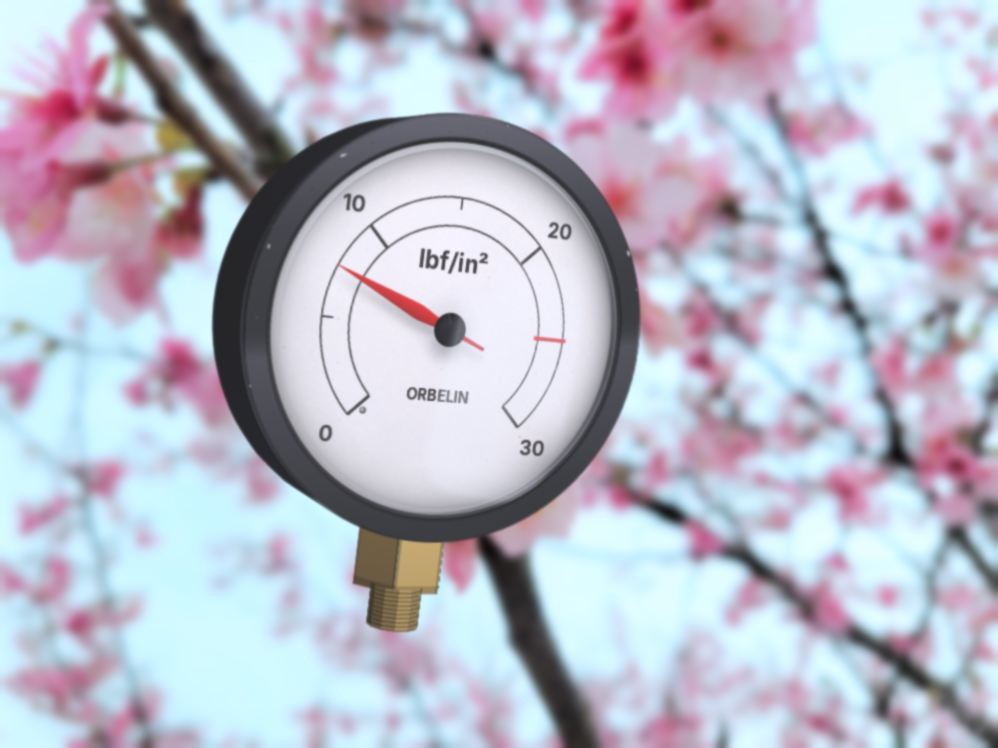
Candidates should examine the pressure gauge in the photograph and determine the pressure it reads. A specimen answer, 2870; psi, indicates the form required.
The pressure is 7.5; psi
